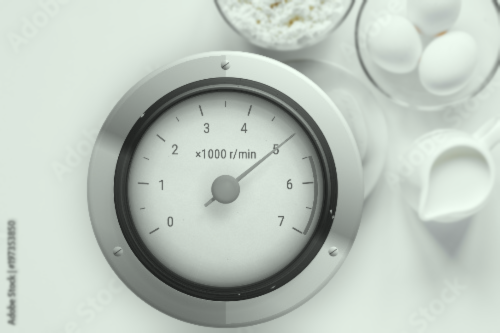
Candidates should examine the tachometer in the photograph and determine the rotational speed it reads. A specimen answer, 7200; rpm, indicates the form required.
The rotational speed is 5000; rpm
